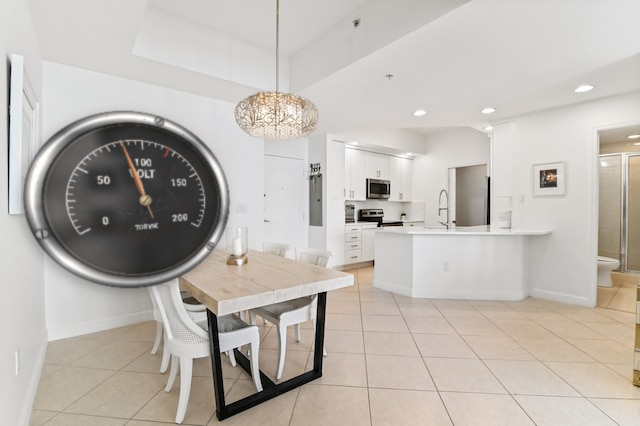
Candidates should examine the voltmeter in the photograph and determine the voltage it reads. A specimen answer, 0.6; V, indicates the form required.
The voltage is 85; V
